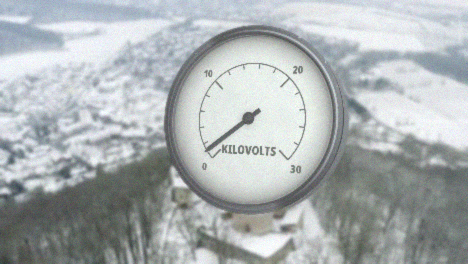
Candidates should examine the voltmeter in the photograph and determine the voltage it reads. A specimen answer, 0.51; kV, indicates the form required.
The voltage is 1; kV
